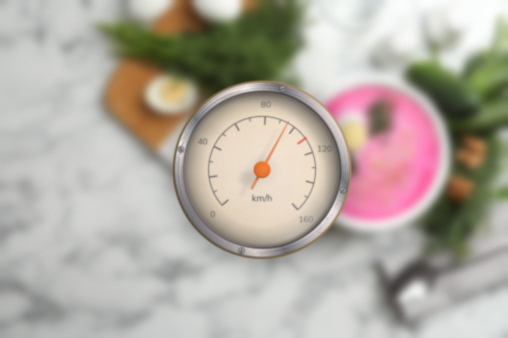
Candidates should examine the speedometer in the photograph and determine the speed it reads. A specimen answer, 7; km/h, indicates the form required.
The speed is 95; km/h
